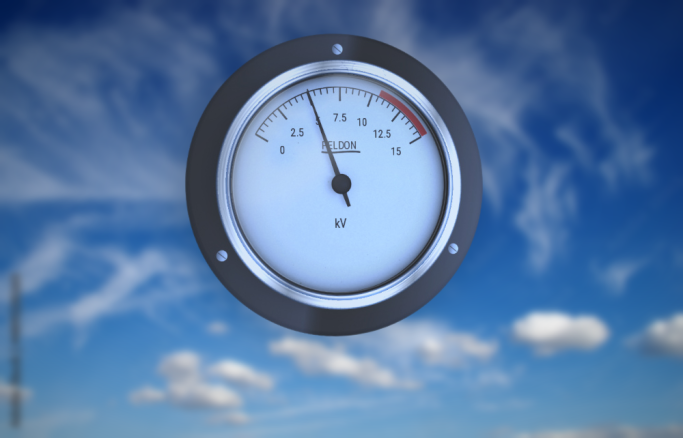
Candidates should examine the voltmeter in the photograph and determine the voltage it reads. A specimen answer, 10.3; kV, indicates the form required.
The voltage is 5; kV
